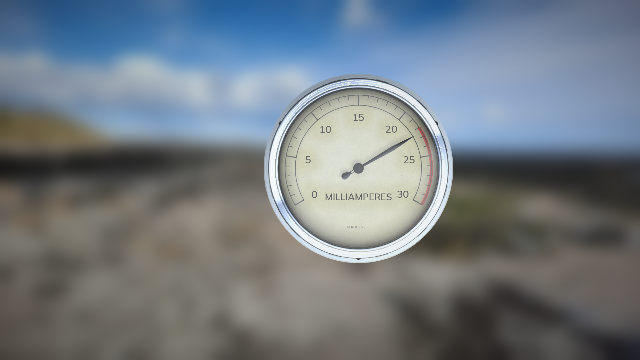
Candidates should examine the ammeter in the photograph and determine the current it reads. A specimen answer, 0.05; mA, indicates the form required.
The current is 22.5; mA
